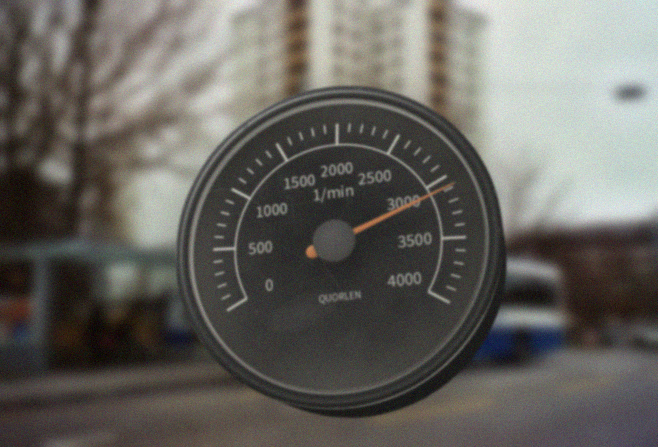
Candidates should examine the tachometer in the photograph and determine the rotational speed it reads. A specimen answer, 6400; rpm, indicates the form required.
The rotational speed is 3100; rpm
